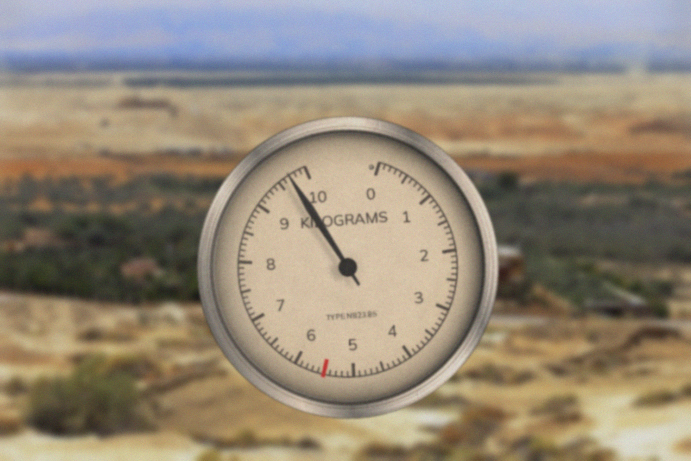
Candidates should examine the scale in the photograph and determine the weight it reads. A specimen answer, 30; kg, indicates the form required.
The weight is 9.7; kg
